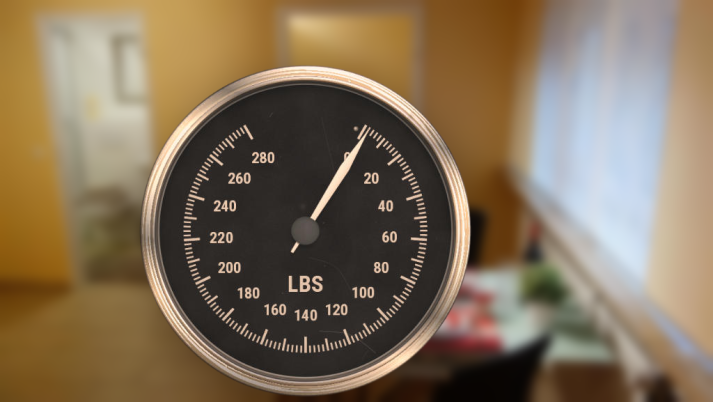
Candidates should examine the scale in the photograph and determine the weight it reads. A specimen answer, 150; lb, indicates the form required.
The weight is 2; lb
